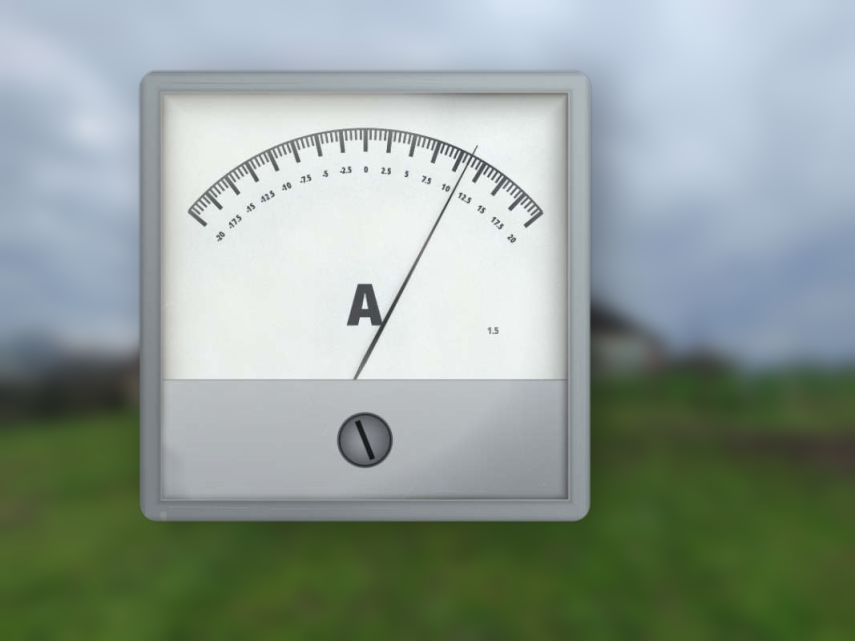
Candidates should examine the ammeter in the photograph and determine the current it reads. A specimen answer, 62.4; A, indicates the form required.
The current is 11; A
